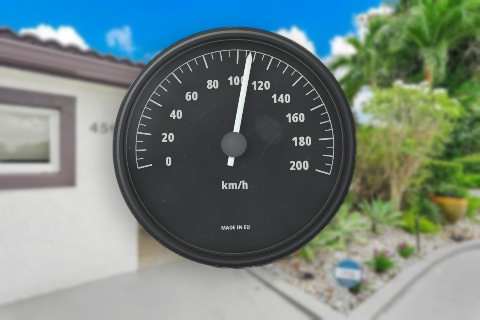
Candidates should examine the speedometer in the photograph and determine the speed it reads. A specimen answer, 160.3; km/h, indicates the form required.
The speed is 107.5; km/h
